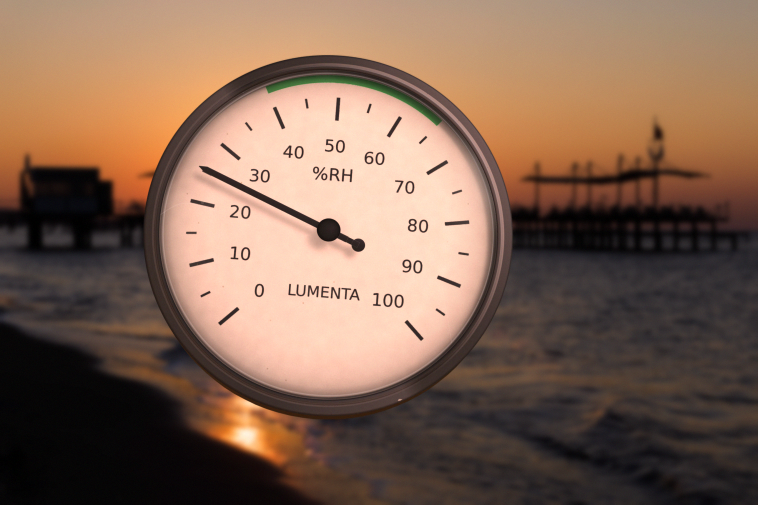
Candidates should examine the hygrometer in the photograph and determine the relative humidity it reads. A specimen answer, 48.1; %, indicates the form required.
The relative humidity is 25; %
